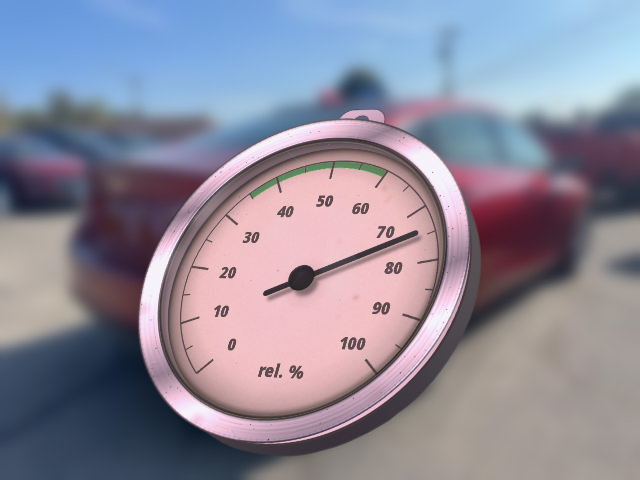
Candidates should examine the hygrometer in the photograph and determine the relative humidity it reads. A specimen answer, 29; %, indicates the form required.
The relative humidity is 75; %
